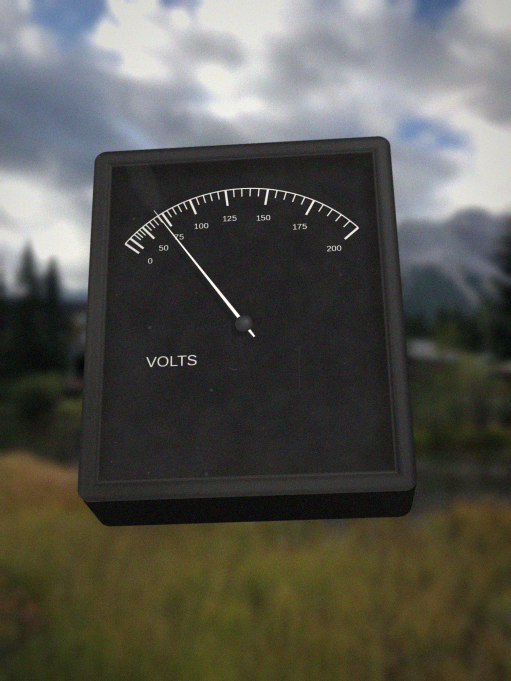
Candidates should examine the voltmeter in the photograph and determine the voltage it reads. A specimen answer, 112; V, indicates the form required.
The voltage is 70; V
